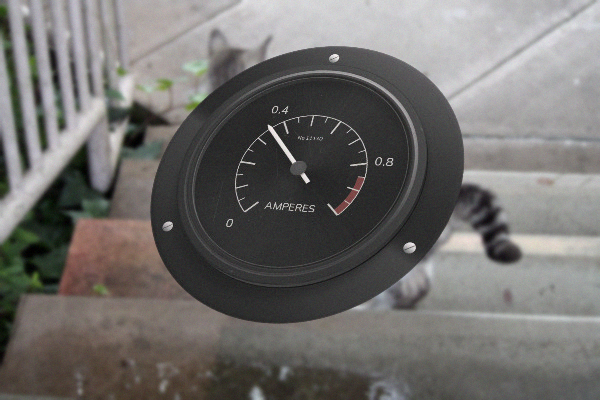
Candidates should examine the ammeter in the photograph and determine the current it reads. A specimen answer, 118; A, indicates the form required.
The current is 0.35; A
